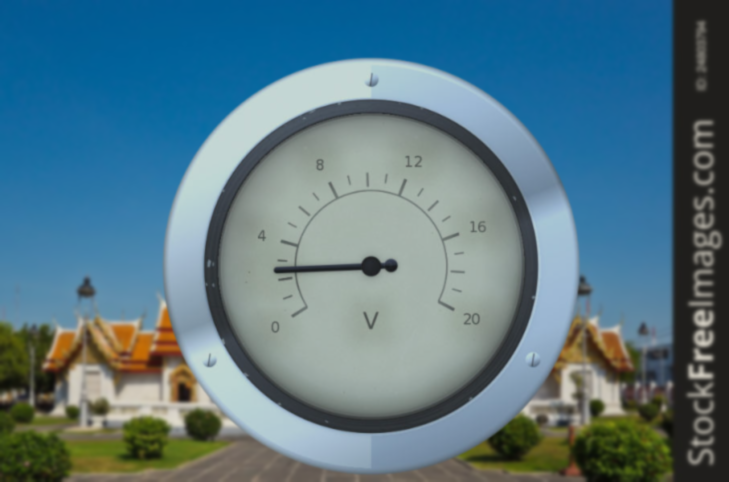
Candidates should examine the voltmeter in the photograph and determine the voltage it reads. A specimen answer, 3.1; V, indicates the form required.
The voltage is 2.5; V
